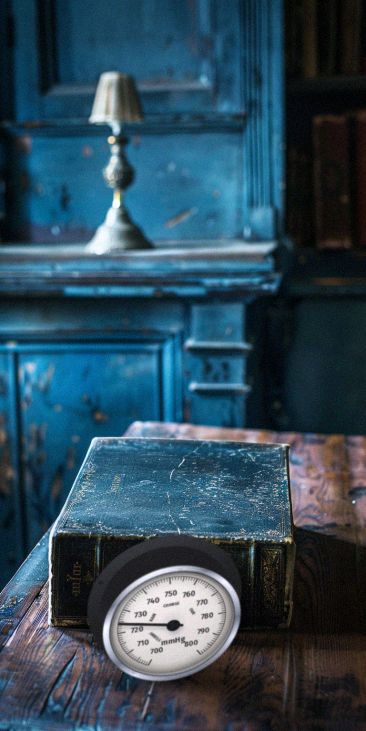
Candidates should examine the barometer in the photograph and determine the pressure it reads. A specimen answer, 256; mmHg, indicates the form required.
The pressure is 725; mmHg
